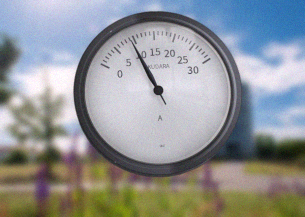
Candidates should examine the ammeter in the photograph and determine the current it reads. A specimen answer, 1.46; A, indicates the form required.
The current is 9; A
